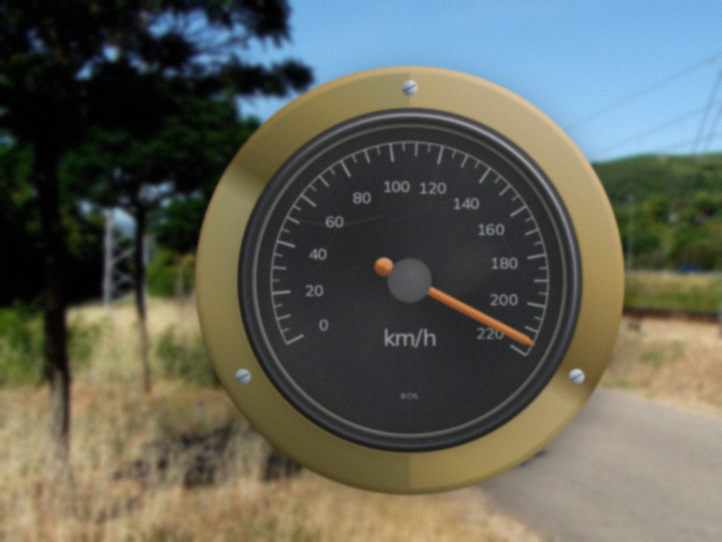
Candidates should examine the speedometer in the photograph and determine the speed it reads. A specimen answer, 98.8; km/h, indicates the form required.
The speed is 215; km/h
